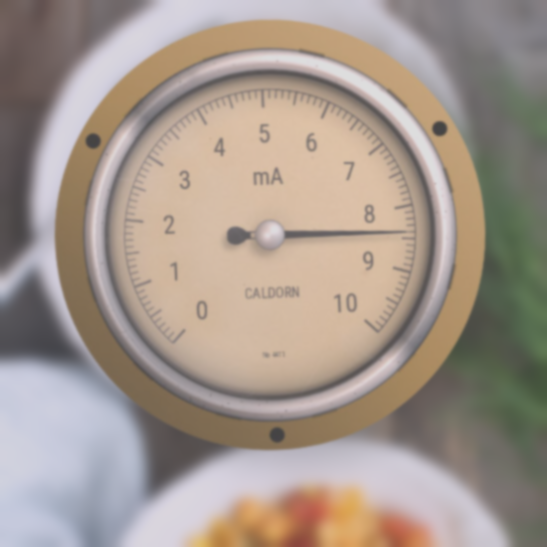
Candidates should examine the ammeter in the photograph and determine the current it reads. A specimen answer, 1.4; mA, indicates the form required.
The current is 8.4; mA
